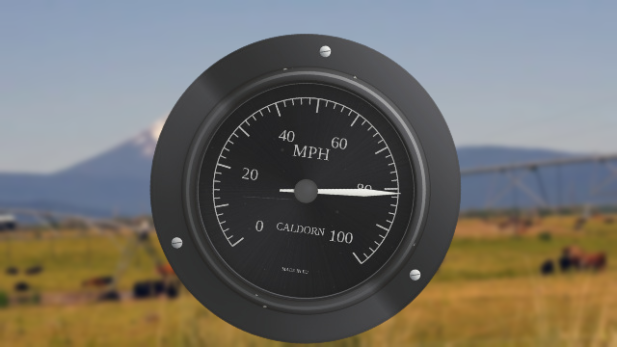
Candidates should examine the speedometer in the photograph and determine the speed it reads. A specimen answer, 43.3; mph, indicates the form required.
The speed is 81; mph
